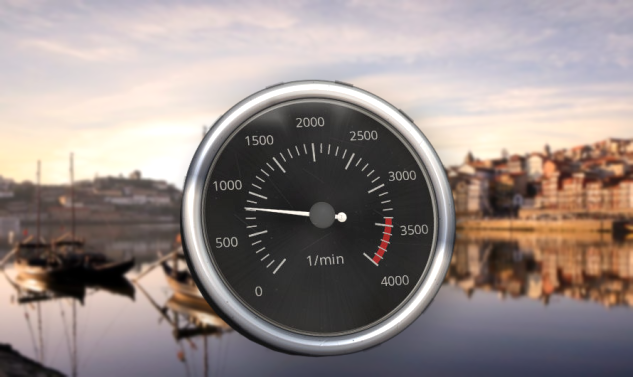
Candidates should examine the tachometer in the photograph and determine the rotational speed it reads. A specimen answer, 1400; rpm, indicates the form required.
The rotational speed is 800; rpm
